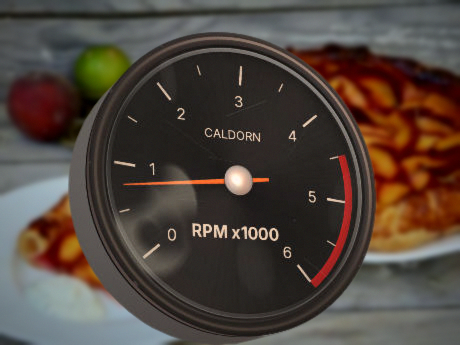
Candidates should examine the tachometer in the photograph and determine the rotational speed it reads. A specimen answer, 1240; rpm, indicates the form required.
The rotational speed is 750; rpm
